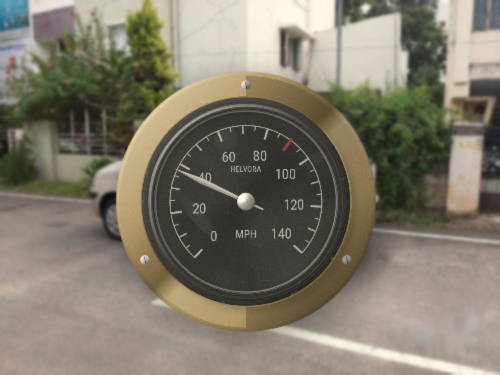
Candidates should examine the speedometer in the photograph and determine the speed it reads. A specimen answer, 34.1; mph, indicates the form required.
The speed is 37.5; mph
